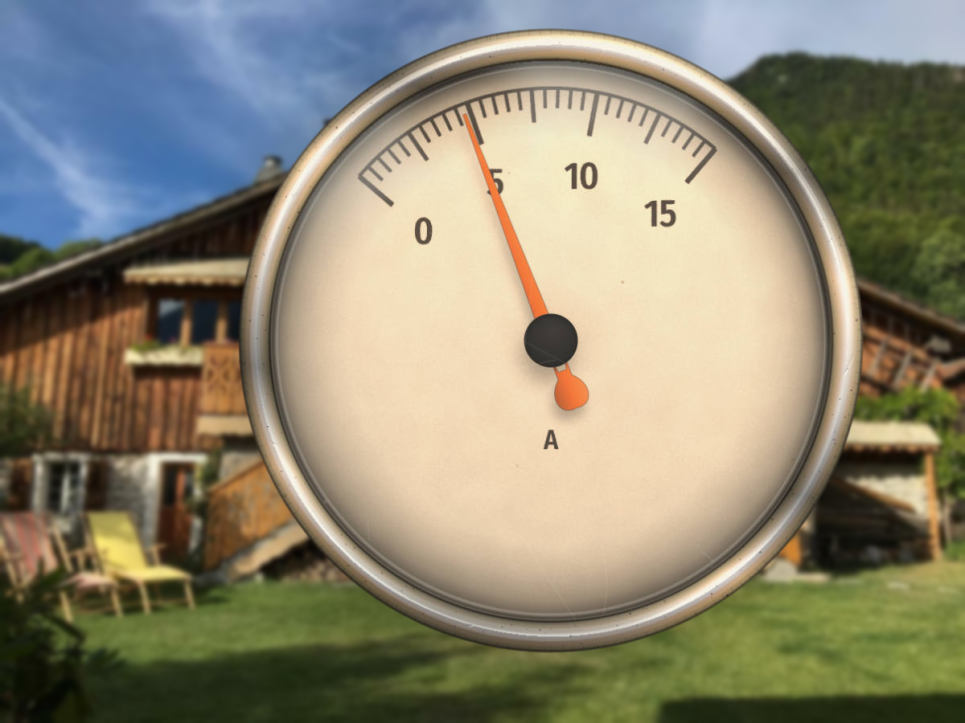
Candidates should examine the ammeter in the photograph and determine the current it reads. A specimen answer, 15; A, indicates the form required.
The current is 4.75; A
